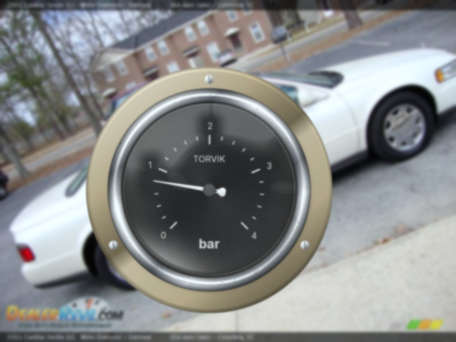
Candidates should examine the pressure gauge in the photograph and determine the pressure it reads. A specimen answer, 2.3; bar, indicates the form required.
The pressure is 0.8; bar
